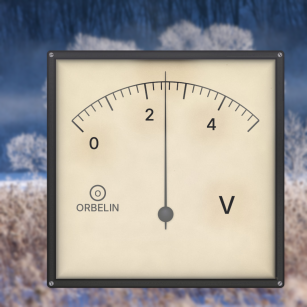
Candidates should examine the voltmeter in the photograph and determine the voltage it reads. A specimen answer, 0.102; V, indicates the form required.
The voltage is 2.5; V
